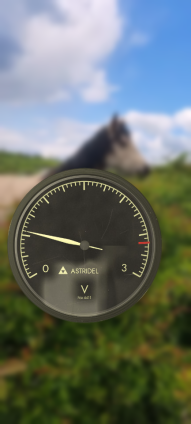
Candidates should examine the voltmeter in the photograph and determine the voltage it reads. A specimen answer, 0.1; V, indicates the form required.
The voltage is 0.55; V
